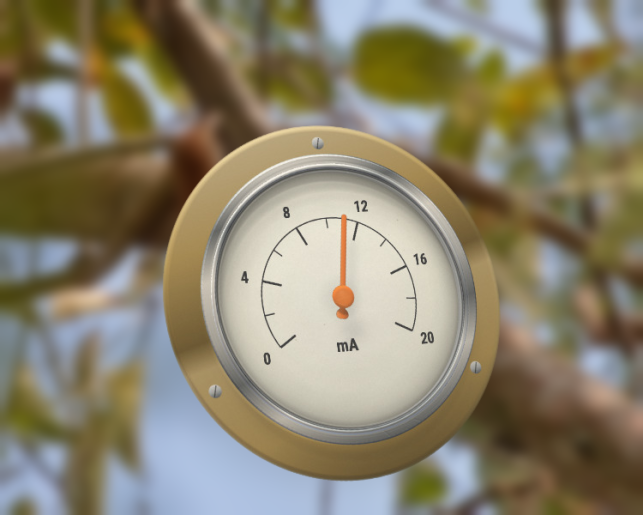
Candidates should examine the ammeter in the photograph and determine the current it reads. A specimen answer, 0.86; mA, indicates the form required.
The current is 11; mA
